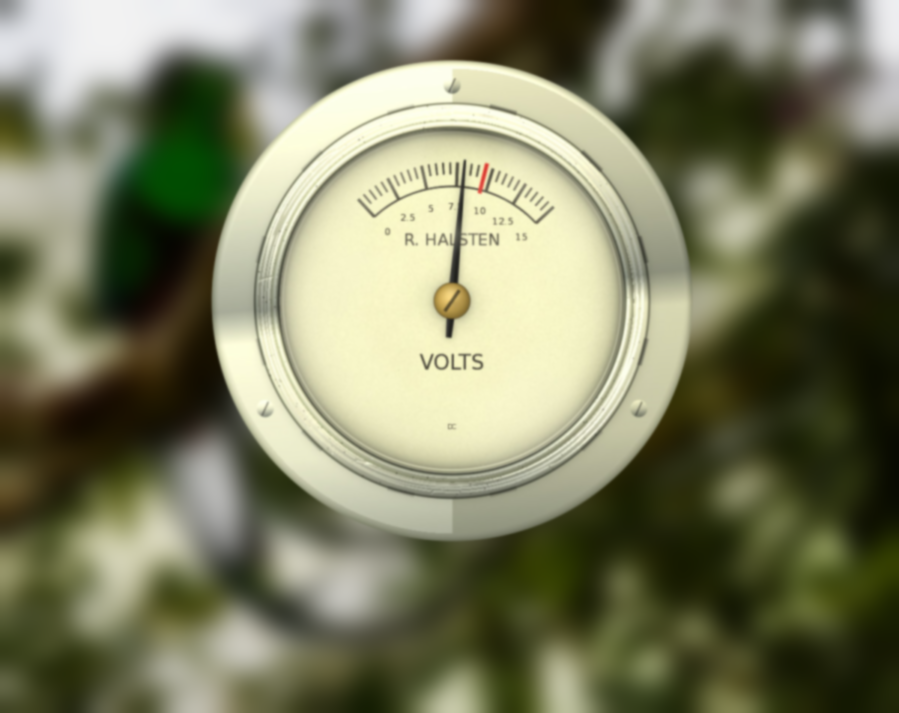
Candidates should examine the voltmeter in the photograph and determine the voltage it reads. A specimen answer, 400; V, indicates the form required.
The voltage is 8; V
